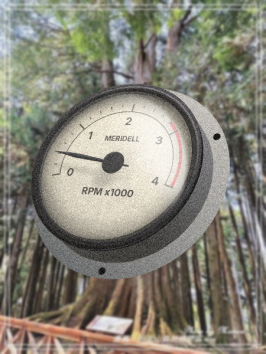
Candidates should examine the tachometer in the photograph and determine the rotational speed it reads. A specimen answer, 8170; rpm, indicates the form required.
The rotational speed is 400; rpm
